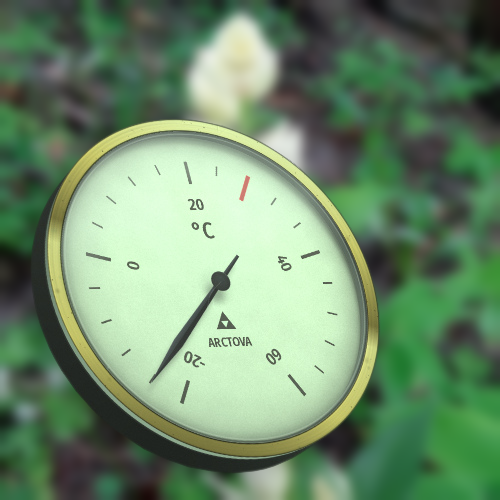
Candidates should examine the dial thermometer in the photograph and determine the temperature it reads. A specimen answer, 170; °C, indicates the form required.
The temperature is -16; °C
